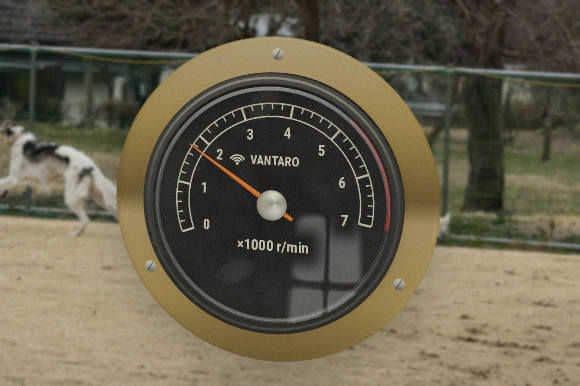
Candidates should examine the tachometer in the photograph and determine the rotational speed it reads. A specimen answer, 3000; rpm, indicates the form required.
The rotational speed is 1800; rpm
